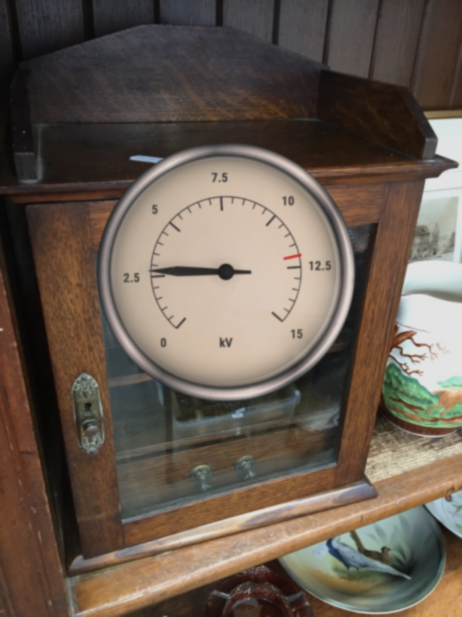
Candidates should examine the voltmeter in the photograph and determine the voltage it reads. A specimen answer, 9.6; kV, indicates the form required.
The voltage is 2.75; kV
